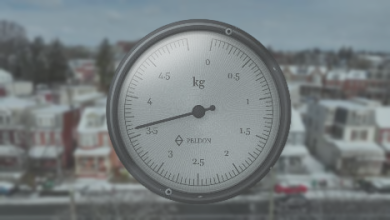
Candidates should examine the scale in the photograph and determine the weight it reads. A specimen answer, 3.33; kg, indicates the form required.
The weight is 3.6; kg
